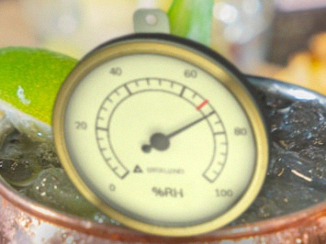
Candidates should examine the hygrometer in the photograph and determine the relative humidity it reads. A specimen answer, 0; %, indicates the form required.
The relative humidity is 72; %
